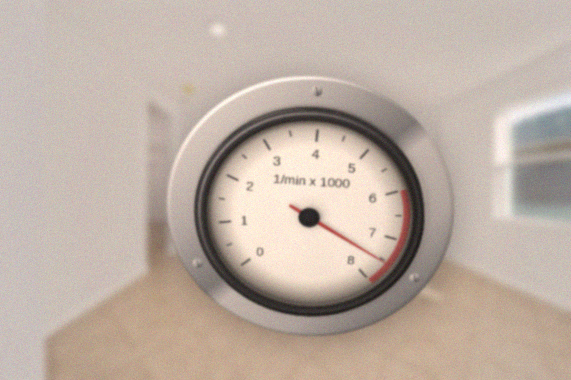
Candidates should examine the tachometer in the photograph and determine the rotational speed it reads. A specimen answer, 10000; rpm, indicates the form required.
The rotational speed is 7500; rpm
